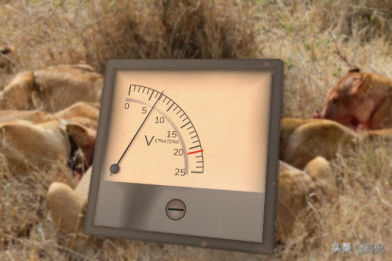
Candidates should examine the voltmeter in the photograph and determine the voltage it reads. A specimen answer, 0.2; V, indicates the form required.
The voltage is 7; V
